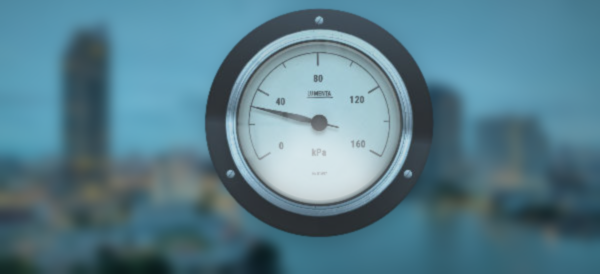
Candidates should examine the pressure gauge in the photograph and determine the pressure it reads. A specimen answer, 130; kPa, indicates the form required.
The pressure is 30; kPa
